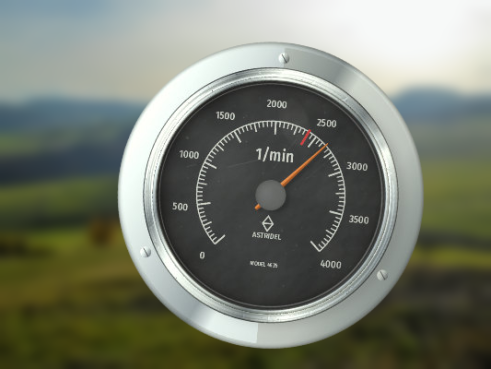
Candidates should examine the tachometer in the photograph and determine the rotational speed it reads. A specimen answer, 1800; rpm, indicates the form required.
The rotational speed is 2650; rpm
